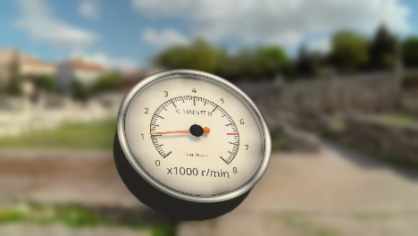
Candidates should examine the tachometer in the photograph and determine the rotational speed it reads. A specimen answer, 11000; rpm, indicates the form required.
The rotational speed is 1000; rpm
